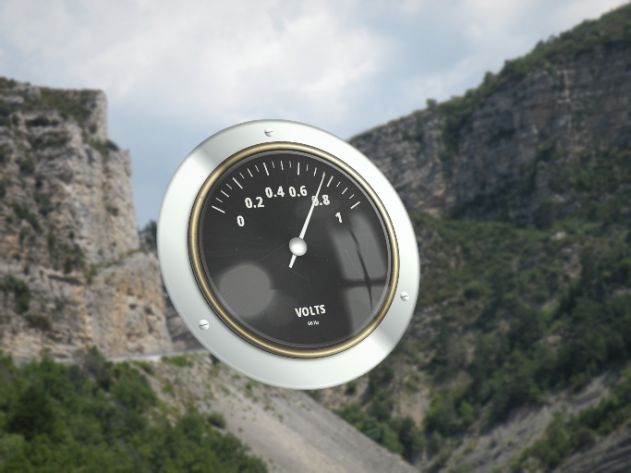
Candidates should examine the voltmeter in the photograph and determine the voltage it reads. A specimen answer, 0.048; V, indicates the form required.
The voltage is 0.75; V
